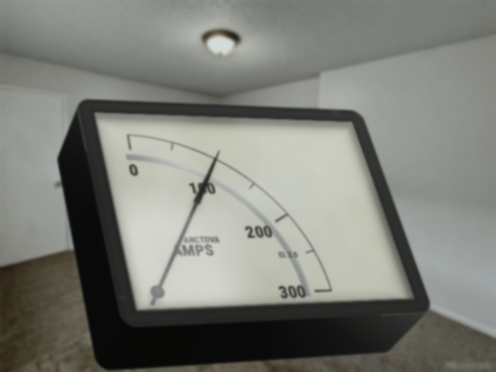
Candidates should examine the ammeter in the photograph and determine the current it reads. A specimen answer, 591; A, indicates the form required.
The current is 100; A
